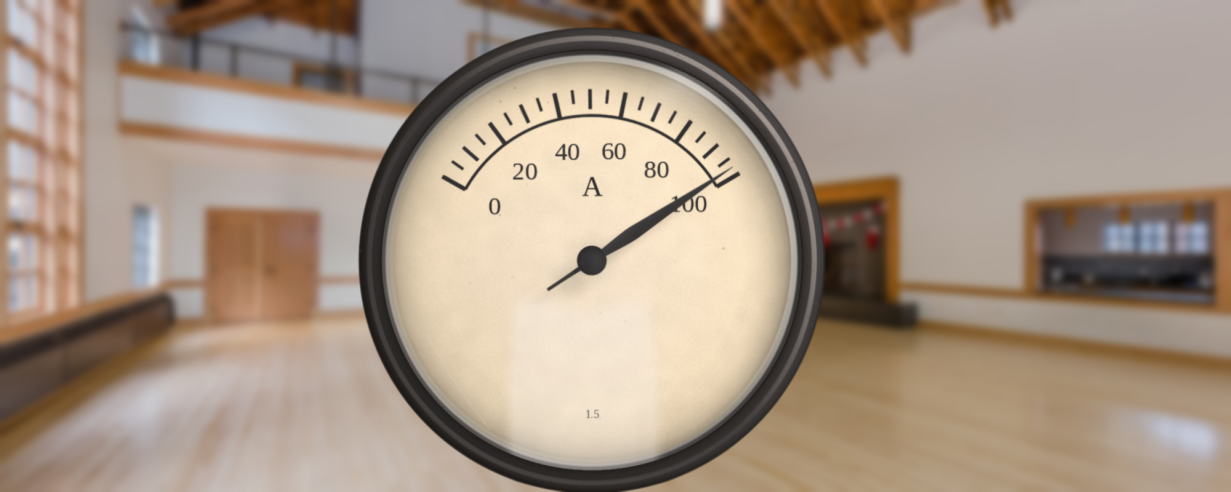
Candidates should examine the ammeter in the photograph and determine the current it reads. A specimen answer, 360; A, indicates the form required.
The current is 97.5; A
